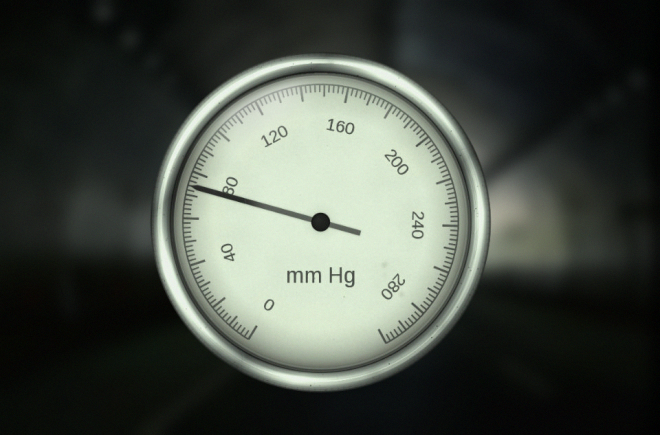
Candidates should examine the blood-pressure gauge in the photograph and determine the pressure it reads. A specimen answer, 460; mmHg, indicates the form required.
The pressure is 74; mmHg
